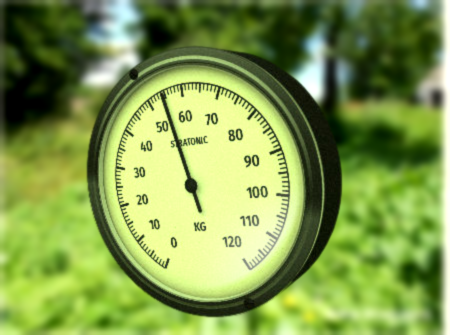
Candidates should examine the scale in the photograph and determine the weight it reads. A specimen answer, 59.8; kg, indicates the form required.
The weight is 55; kg
